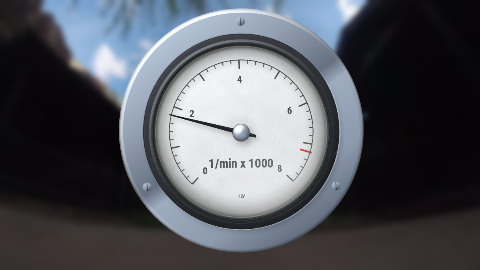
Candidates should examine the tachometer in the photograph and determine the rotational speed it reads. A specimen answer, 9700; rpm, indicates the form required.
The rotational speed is 1800; rpm
